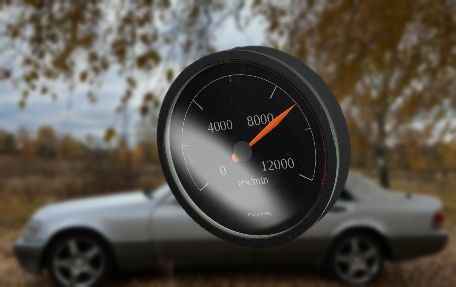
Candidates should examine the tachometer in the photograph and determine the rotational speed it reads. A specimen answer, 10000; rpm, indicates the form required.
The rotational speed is 9000; rpm
